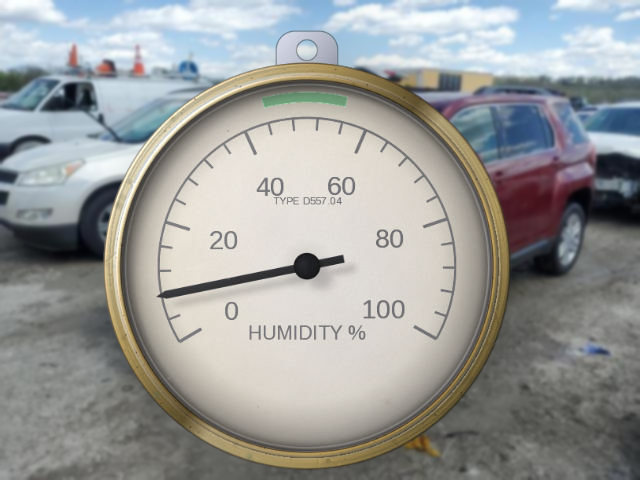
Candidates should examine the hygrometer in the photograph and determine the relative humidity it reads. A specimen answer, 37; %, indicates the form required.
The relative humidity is 8; %
